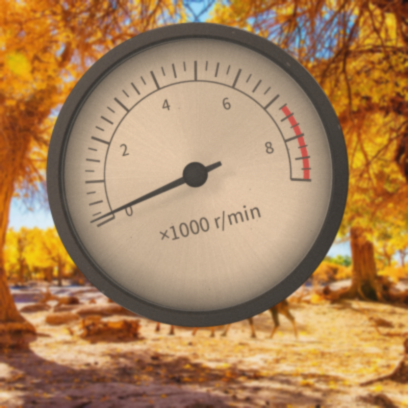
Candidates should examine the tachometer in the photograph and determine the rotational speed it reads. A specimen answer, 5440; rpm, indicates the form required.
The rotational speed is 125; rpm
